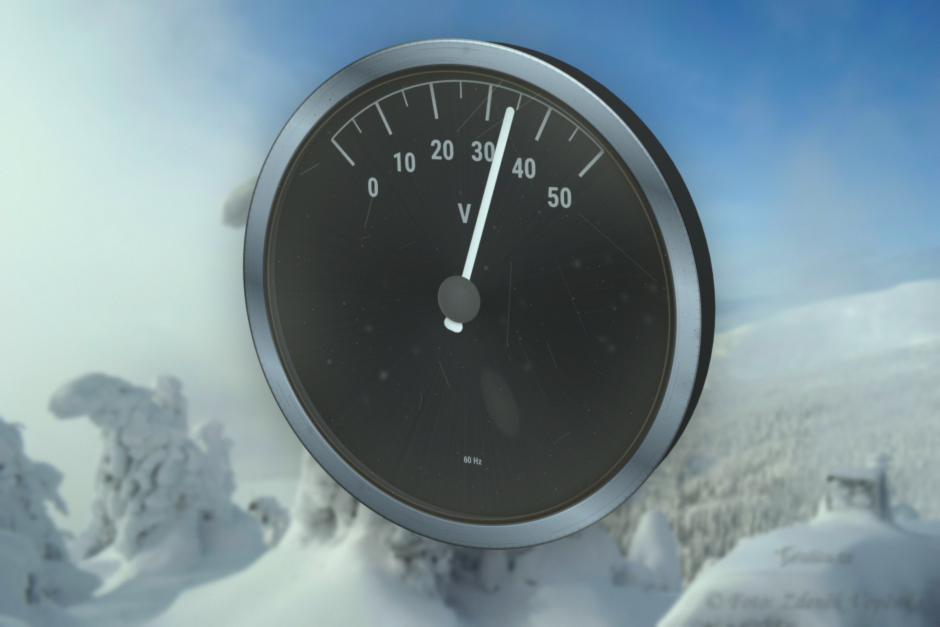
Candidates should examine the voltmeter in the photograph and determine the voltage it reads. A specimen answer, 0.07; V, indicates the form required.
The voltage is 35; V
